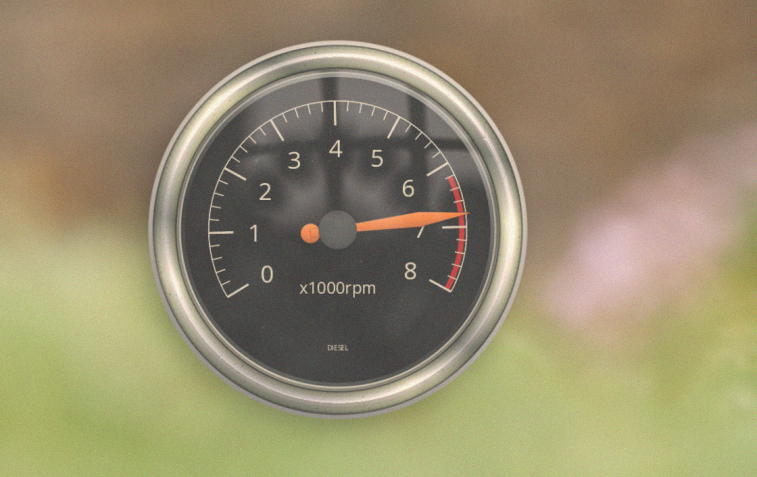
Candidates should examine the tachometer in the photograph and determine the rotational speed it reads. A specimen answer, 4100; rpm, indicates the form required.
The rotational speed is 6800; rpm
